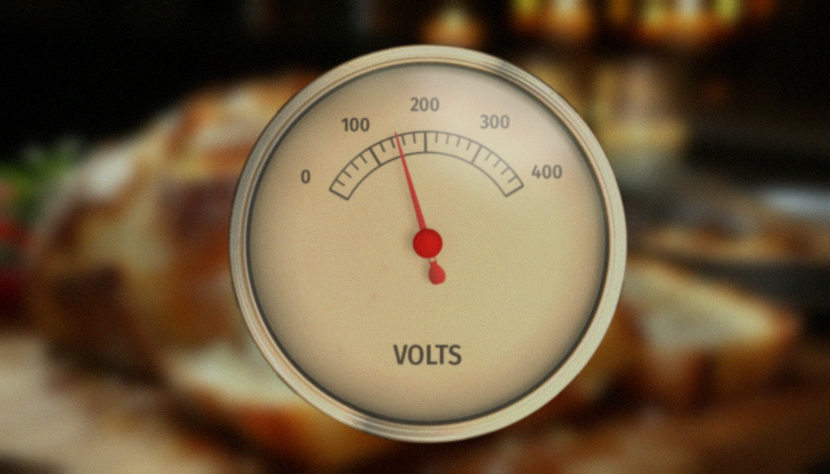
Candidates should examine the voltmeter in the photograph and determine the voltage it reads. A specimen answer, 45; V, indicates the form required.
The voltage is 150; V
